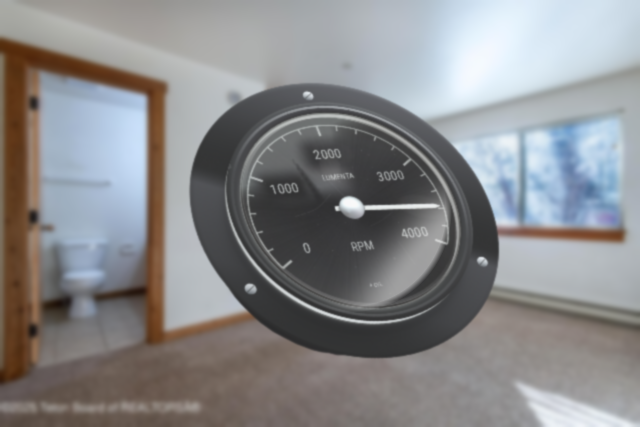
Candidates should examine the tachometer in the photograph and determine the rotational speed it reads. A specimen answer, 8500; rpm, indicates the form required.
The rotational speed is 3600; rpm
